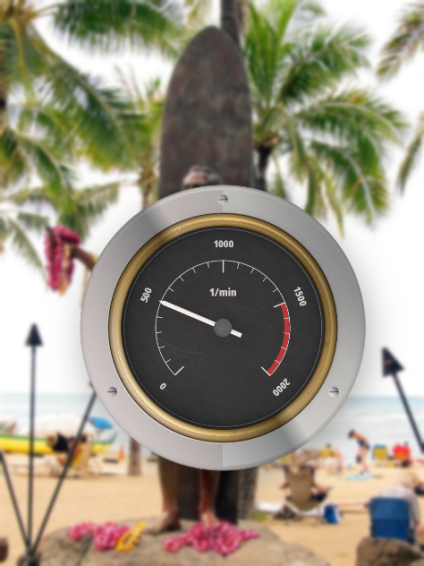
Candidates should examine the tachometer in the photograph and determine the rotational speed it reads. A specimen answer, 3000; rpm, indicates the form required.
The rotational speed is 500; rpm
